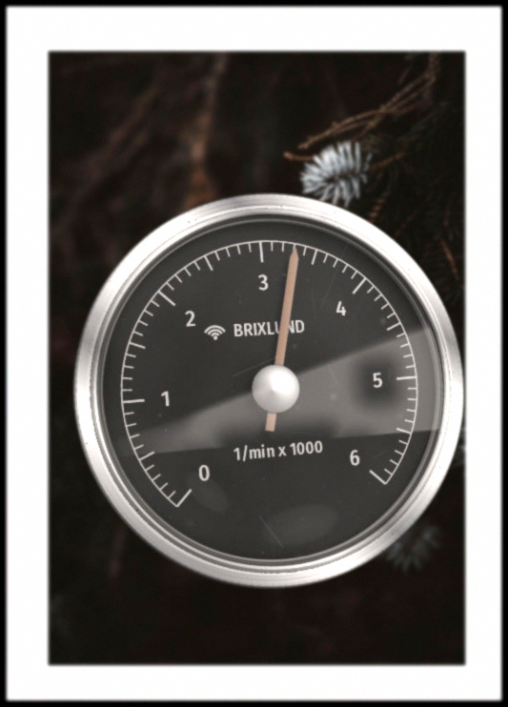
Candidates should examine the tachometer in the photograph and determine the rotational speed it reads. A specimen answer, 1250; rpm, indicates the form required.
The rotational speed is 3300; rpm
